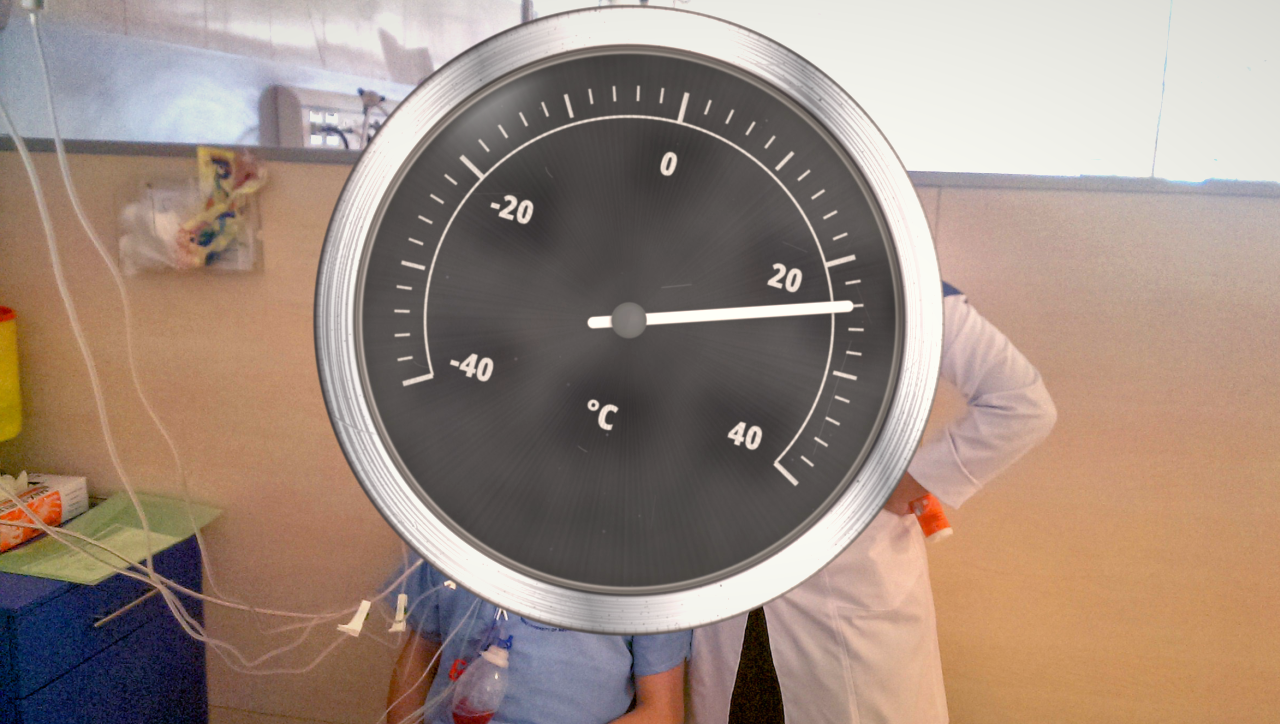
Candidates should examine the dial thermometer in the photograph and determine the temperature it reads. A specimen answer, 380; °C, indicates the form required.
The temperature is 24; °C
